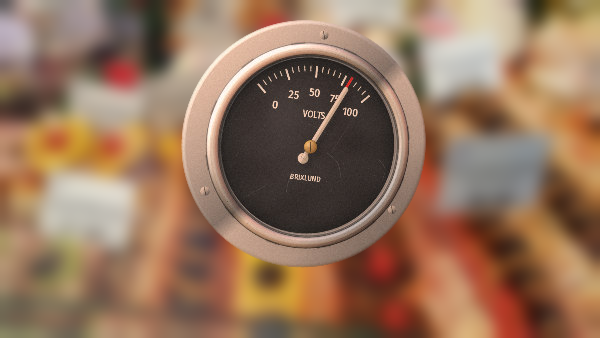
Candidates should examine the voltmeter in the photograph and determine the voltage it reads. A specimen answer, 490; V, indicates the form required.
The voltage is 80; V
